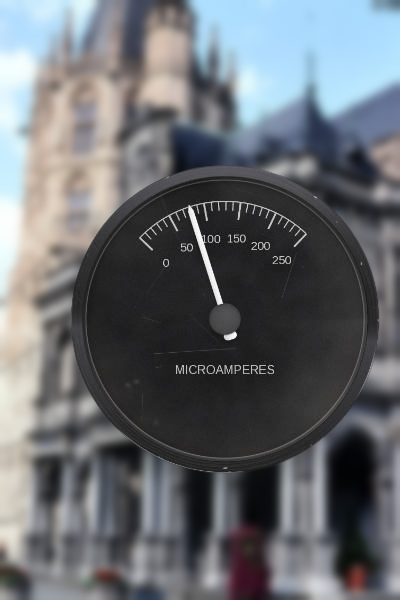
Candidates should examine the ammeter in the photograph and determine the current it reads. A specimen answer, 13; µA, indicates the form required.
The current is 80; µA
